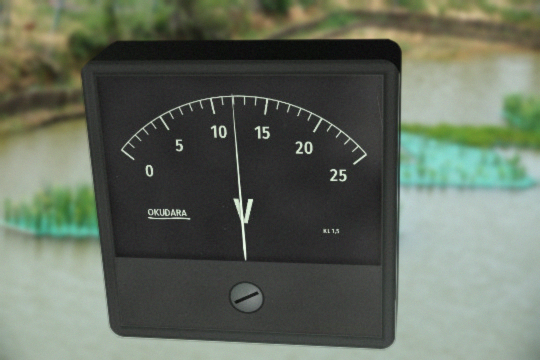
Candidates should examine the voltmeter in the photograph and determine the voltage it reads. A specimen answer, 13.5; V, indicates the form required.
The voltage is 12; V
